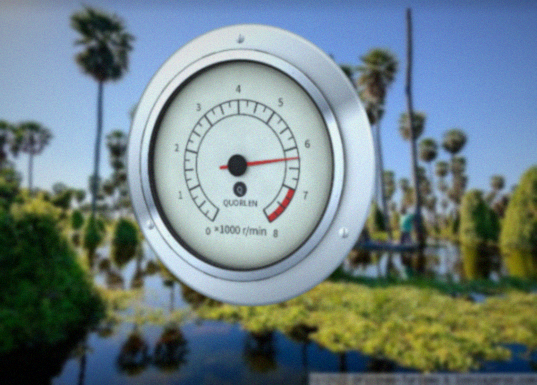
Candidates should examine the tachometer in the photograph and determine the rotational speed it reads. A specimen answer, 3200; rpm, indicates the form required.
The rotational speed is 6250; rpm
